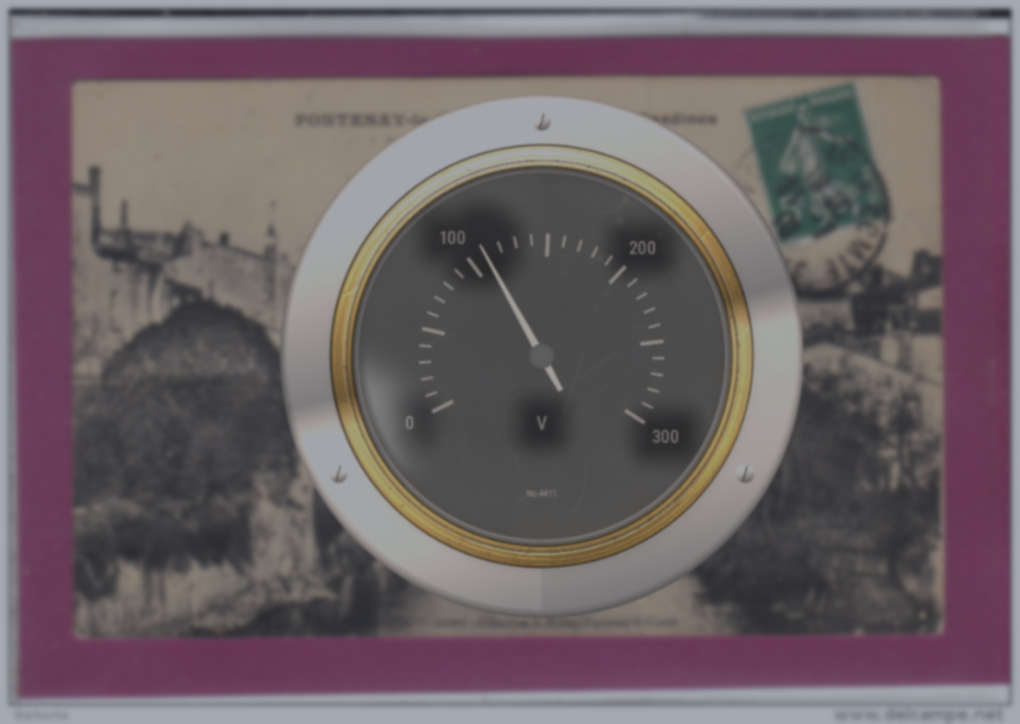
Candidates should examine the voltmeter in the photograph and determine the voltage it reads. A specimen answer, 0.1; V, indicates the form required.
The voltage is 110; V
